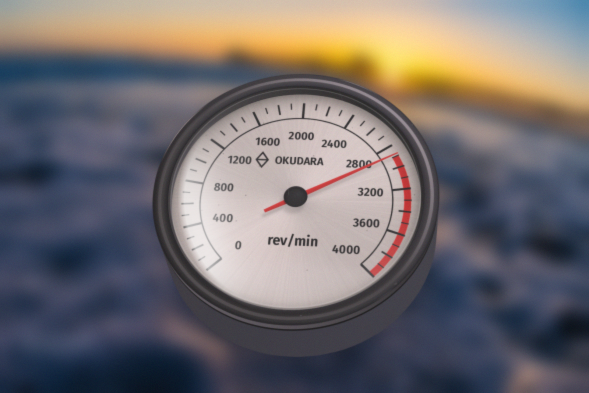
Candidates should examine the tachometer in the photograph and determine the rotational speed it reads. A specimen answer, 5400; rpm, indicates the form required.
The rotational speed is 2900; rpm
